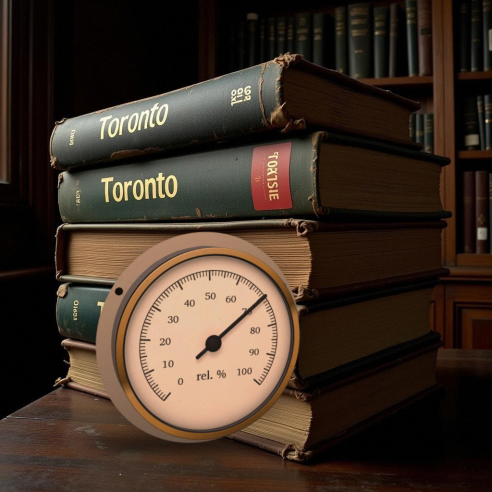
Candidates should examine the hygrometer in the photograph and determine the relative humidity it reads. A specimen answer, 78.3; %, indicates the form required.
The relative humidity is 70; %
